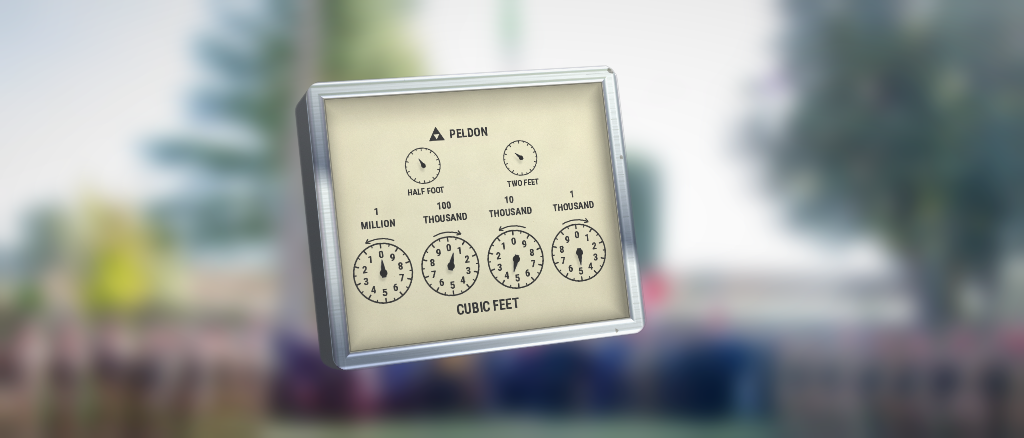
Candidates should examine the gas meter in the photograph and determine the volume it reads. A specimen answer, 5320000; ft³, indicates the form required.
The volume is 4500; ft³
